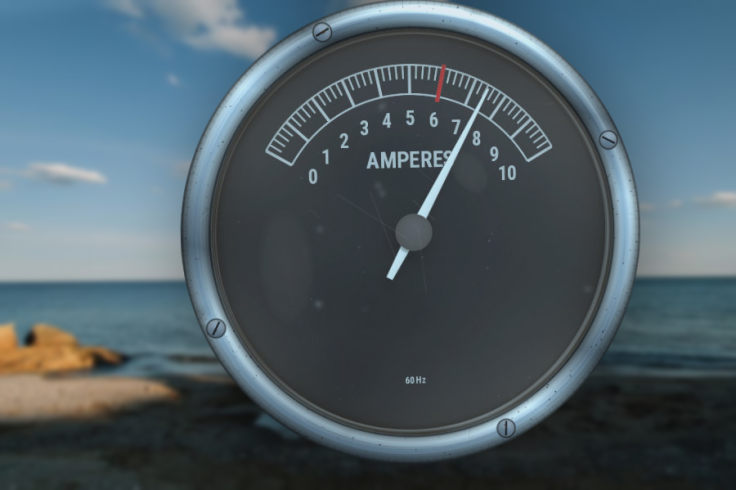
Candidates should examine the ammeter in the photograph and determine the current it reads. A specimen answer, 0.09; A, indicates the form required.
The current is 7.4; A
